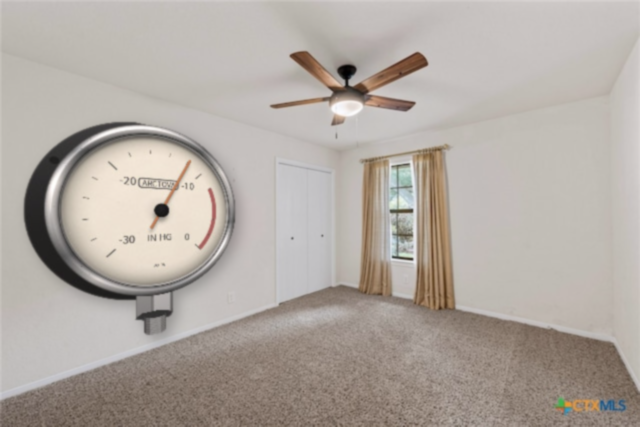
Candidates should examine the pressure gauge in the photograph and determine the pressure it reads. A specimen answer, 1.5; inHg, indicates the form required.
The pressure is -12; inHg
